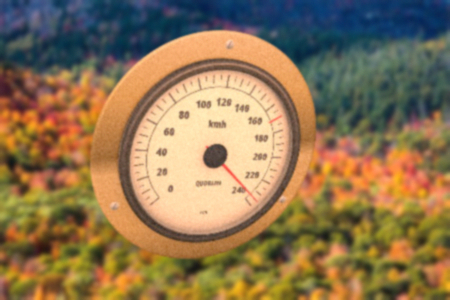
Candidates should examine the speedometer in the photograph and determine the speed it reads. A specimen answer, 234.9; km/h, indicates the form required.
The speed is 235; km/h
